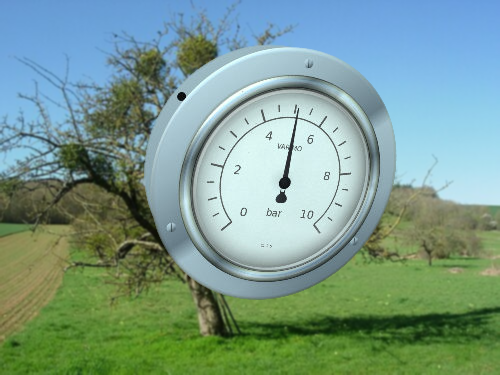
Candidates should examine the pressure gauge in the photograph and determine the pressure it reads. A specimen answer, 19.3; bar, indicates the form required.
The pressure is 5; bar
